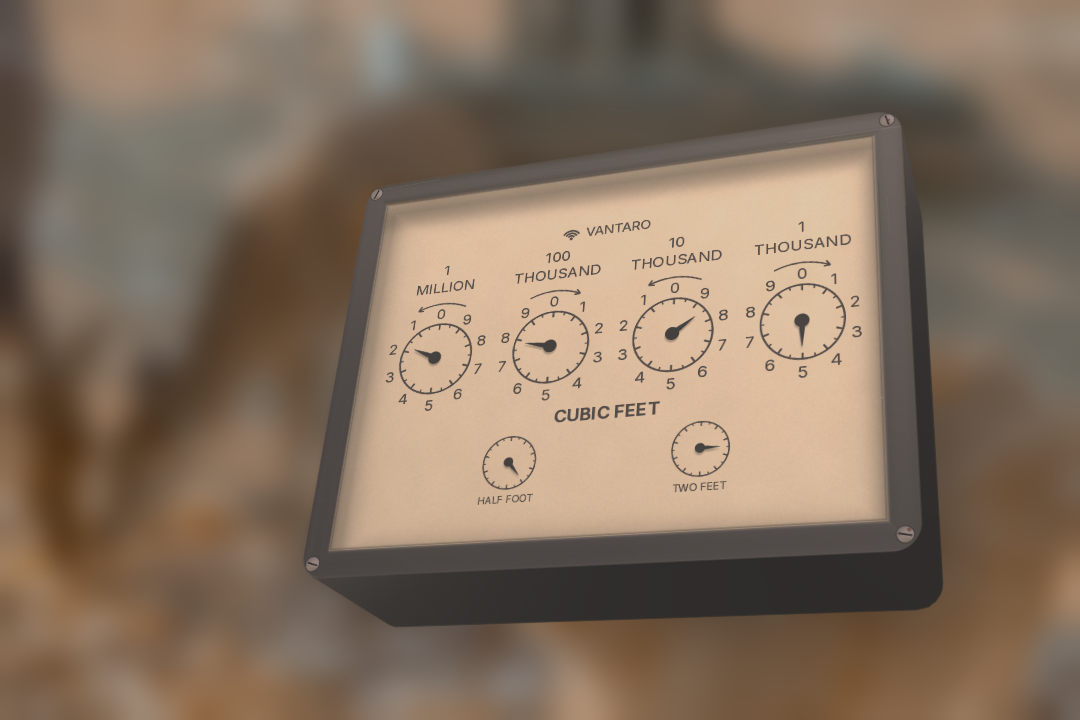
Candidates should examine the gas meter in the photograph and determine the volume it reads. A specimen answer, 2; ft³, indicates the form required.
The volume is 178500; ft³
